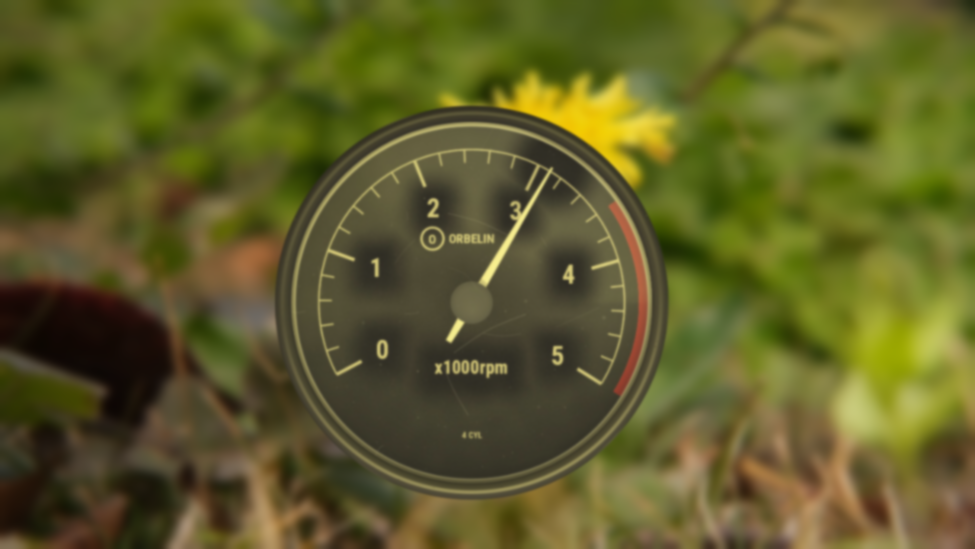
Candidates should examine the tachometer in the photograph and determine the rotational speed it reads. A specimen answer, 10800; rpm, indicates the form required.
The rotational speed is 3100; rpm
